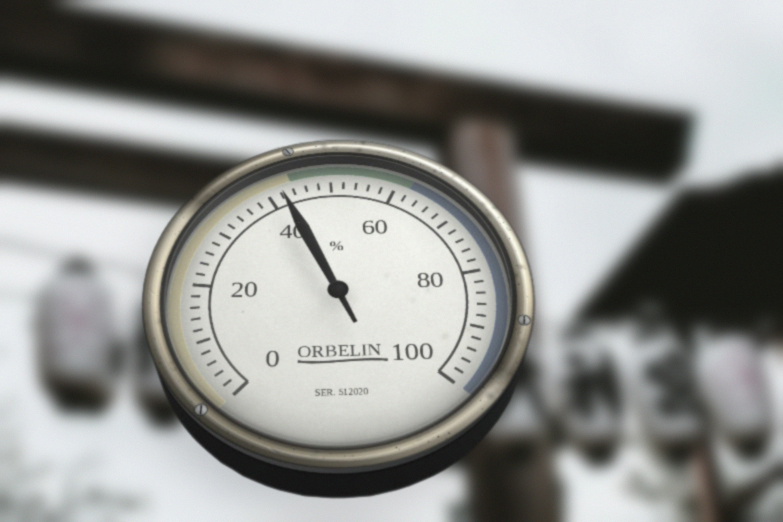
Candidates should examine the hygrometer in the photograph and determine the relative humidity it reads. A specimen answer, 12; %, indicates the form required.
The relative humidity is 42; %
